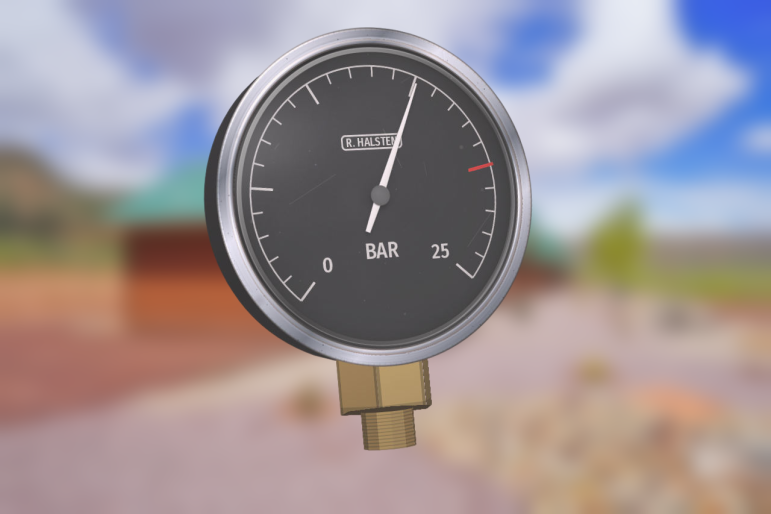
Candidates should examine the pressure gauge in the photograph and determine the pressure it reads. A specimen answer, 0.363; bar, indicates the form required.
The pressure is 15; bar
